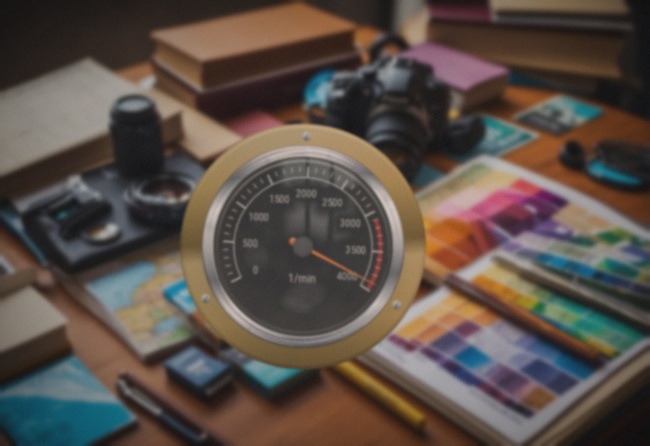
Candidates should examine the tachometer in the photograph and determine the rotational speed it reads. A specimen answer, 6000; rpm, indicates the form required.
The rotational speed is 3900; rpm
